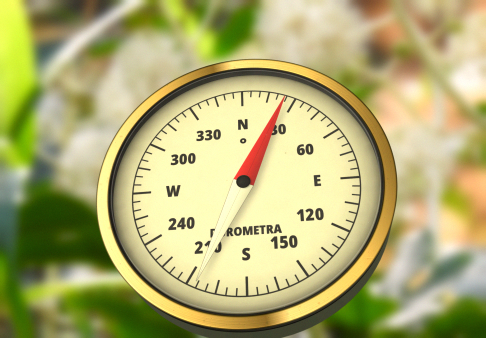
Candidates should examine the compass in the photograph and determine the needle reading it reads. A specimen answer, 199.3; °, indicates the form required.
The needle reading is 25; °
